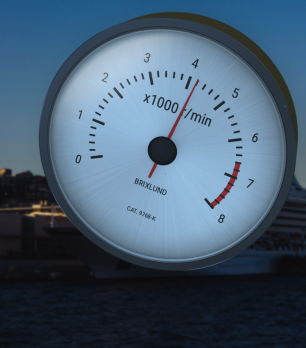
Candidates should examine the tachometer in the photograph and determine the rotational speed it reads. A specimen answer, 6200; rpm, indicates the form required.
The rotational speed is 4200; rpm
